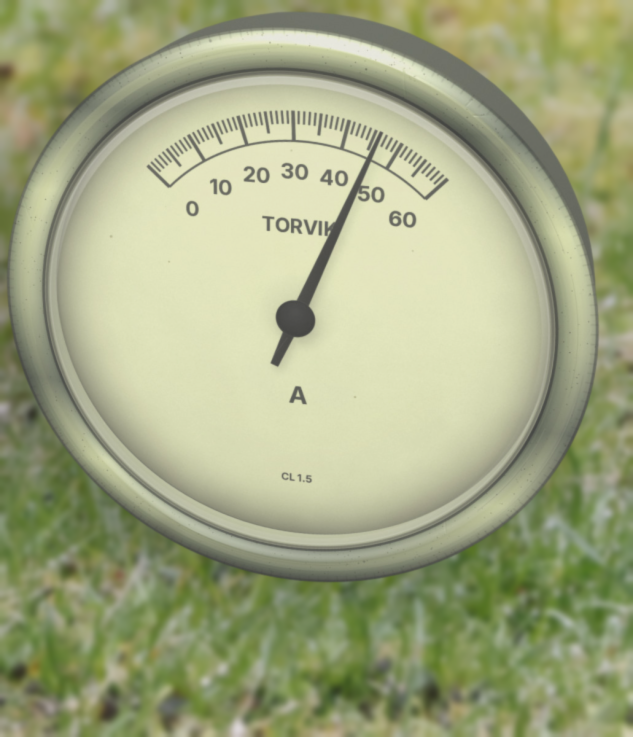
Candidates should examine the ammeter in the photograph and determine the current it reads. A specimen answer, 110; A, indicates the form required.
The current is 46; A
